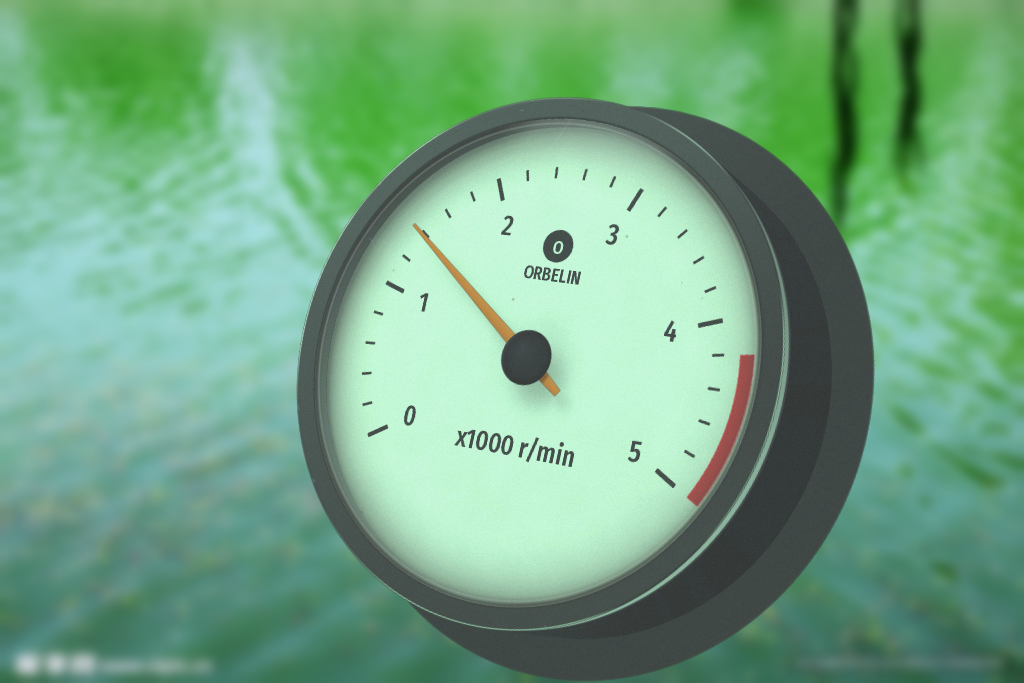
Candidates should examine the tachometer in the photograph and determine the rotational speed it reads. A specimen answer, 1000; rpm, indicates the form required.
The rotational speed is 1400; rpm
